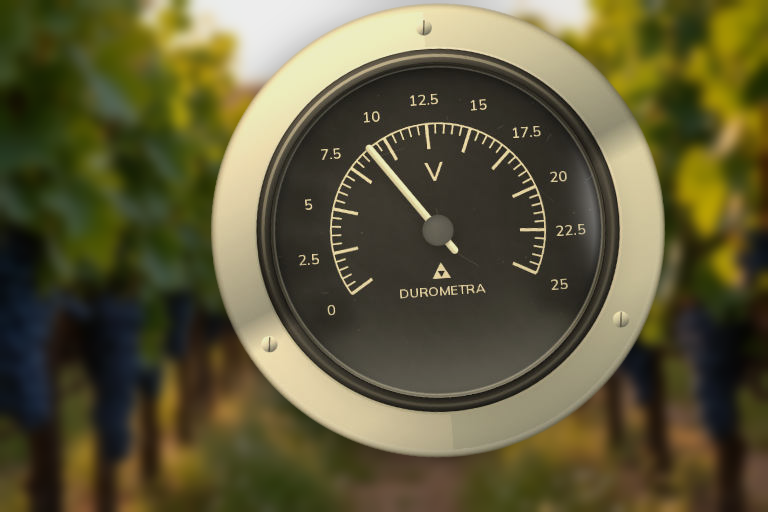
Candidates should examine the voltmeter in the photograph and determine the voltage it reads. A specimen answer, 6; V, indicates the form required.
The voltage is 9; V
